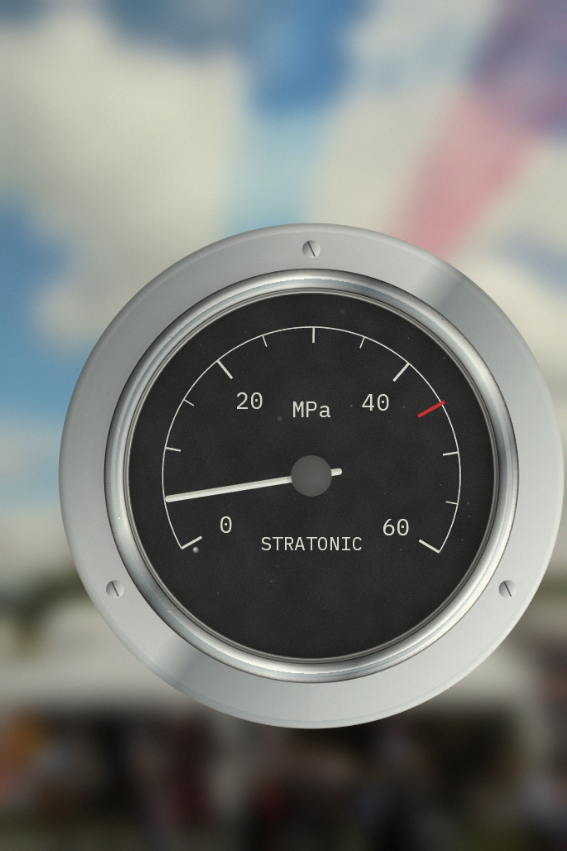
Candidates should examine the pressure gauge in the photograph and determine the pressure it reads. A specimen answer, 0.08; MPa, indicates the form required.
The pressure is 5; MPa
